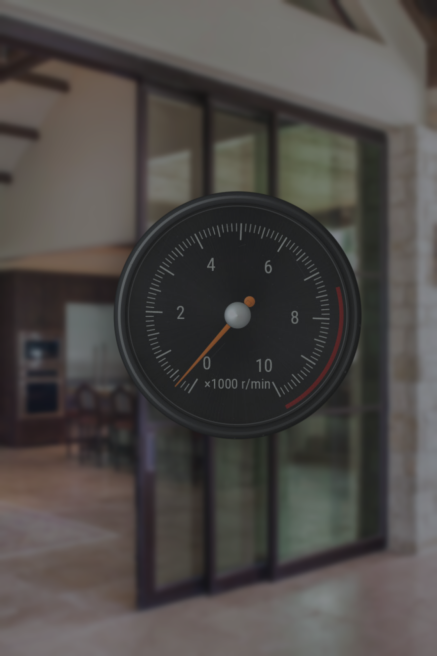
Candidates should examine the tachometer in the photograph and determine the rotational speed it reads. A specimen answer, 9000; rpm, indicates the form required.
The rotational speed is 300; rpm
